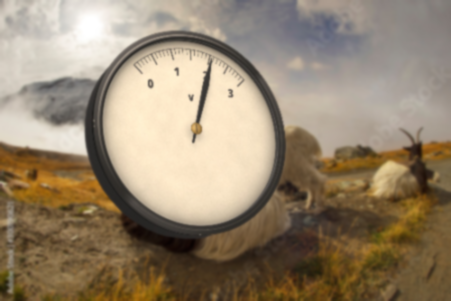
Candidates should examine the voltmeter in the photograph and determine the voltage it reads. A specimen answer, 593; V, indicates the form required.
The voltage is 2; V
